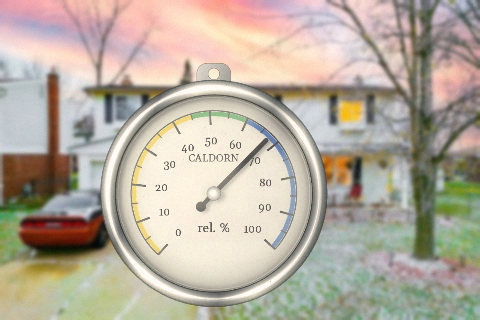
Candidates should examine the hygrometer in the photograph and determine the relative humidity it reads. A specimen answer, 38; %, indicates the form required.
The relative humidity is 67.5; %
